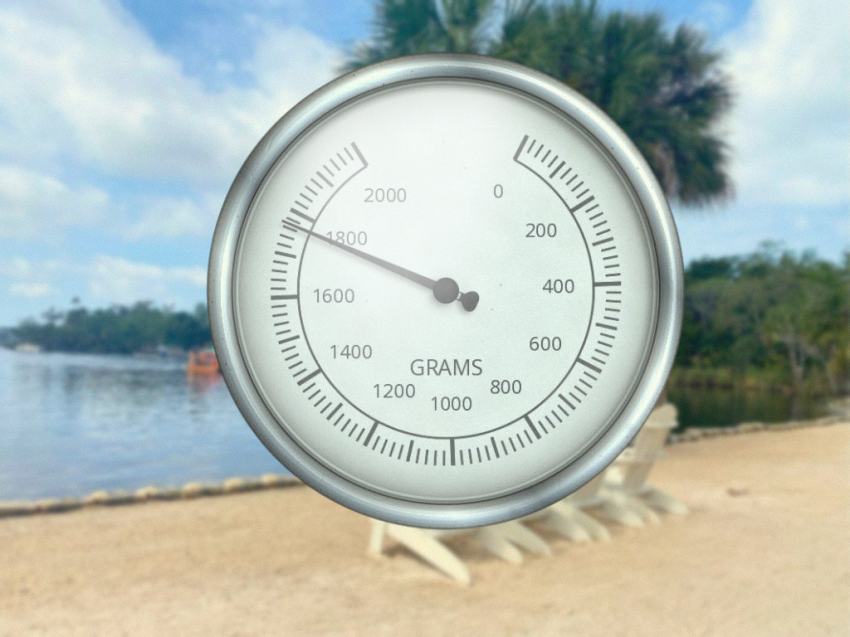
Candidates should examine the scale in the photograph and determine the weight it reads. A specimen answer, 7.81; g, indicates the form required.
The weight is 1770; g
